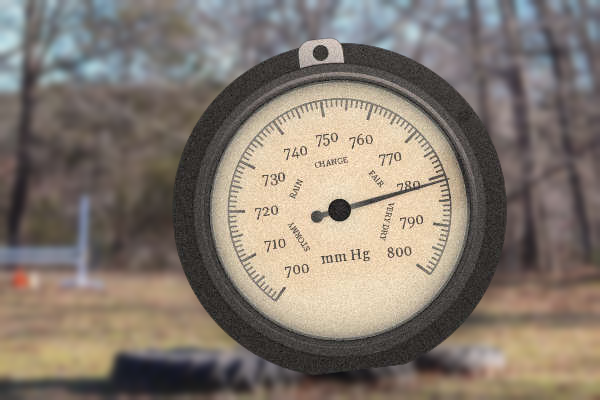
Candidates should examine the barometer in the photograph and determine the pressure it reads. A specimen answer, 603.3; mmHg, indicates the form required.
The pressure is 781; mmHg
